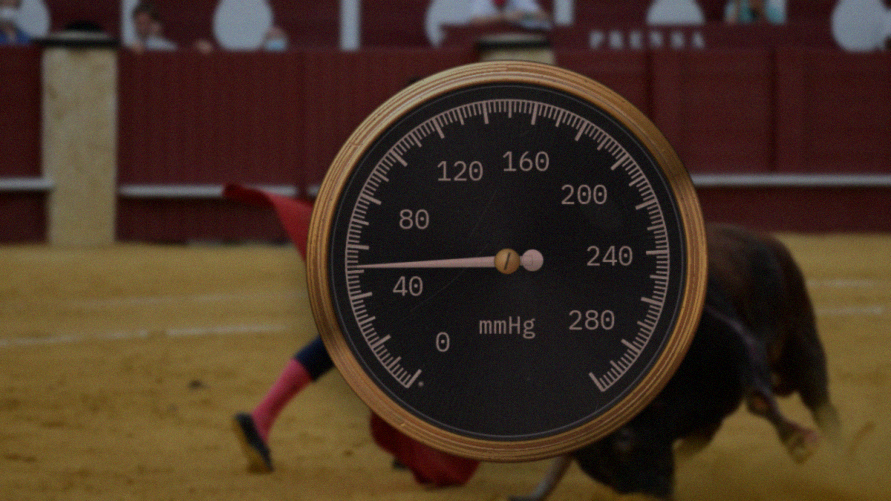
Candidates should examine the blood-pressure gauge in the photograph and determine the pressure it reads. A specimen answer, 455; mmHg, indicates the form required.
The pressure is 52; mmHg
